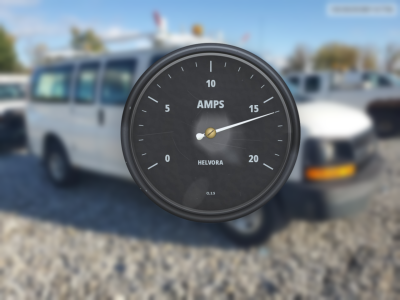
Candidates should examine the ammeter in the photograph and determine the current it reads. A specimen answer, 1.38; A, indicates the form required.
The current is 16; A
